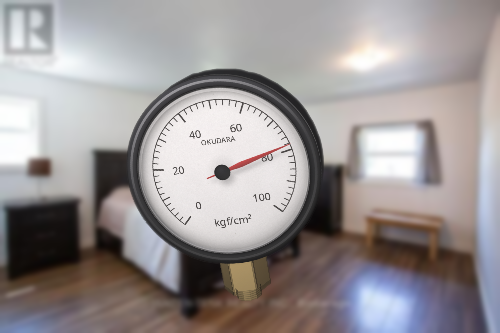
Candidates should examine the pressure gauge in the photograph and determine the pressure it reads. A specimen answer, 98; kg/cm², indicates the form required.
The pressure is 78; kg/cm²
